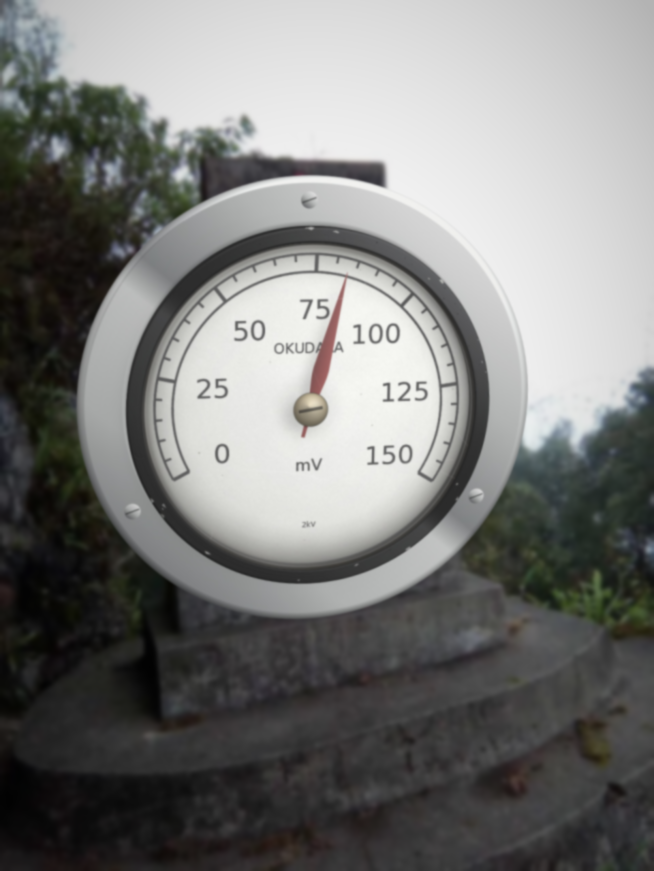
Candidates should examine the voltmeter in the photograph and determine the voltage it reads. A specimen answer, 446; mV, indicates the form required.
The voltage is 82.5; mV
